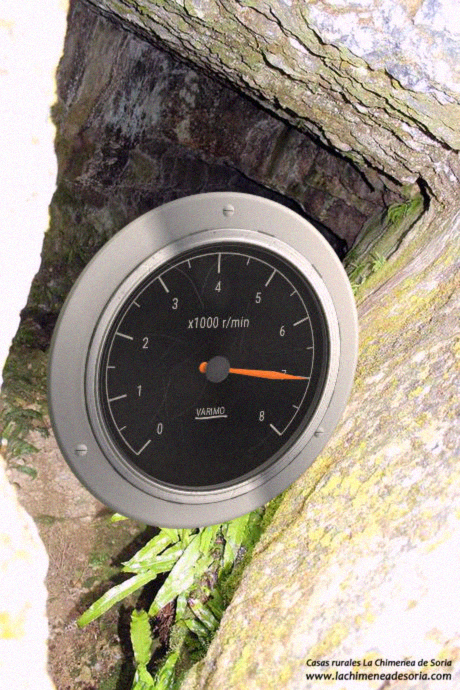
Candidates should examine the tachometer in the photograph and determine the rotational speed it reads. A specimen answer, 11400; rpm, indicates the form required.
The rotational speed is 7000; rpm
